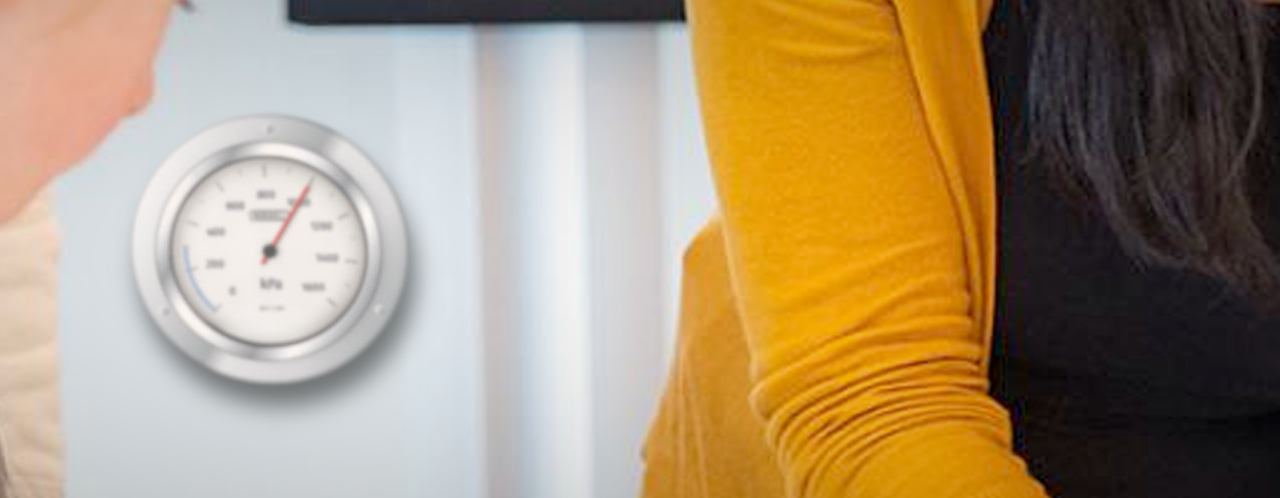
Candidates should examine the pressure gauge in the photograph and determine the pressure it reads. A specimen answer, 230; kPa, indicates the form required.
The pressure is 1000; kPa
